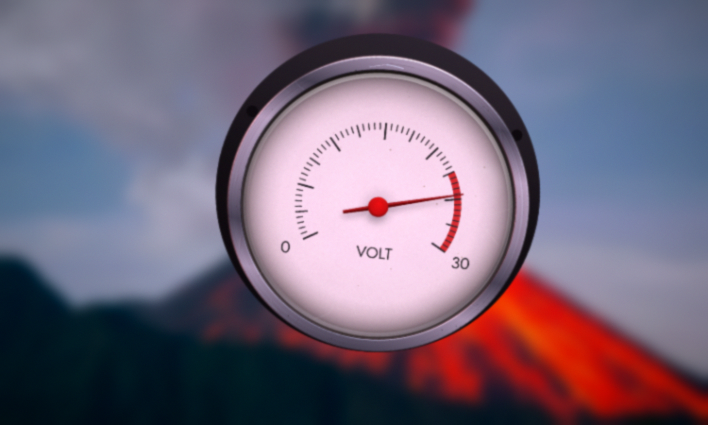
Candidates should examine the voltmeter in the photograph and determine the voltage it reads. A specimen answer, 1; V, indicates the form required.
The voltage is 24.5; V
